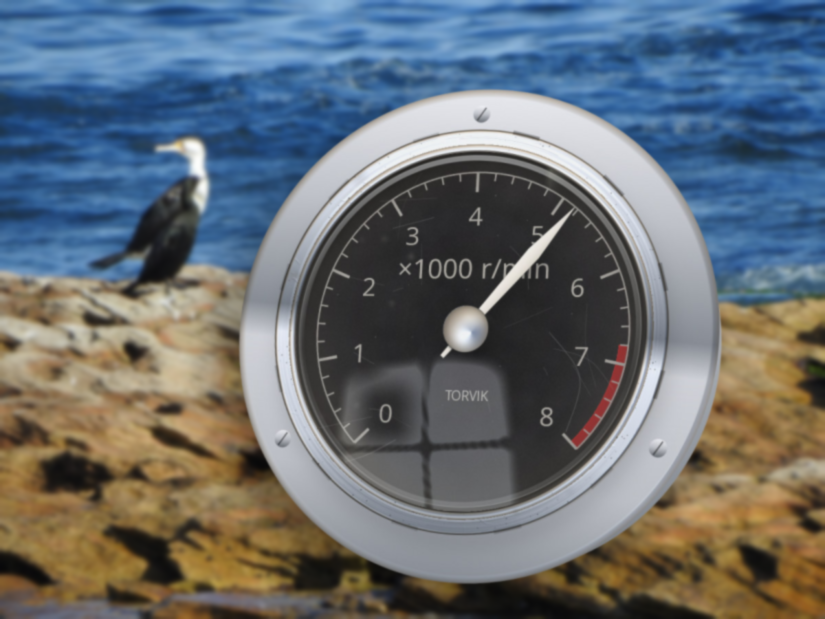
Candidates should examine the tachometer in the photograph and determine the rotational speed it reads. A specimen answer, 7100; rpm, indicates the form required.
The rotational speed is 5200; rpm
